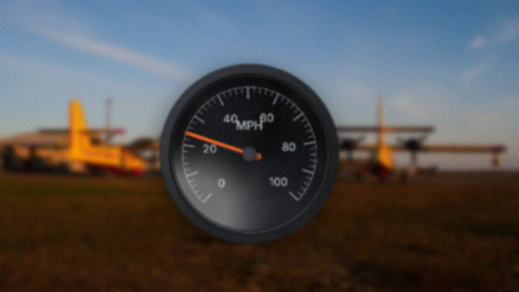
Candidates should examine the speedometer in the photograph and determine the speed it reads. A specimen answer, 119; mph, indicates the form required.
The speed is 24; mph
